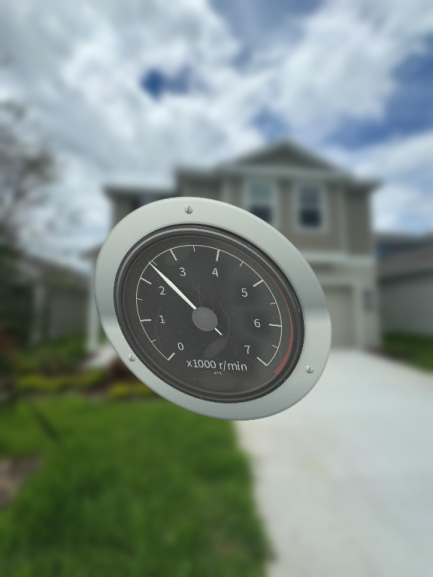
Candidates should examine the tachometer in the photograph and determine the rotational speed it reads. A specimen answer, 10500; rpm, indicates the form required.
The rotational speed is 2500; rpm
